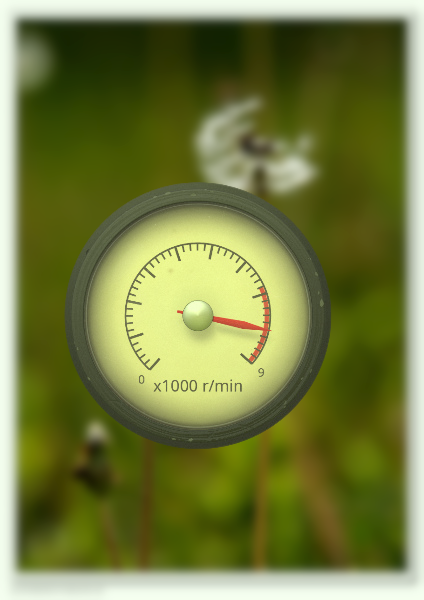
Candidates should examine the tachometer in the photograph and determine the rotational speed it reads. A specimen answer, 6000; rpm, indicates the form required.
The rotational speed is 8000; rpm
